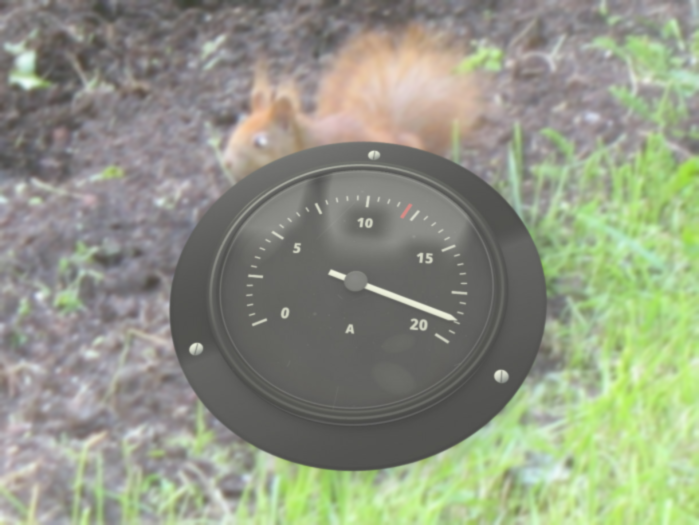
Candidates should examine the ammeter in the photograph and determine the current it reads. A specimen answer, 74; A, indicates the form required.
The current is 19; A
